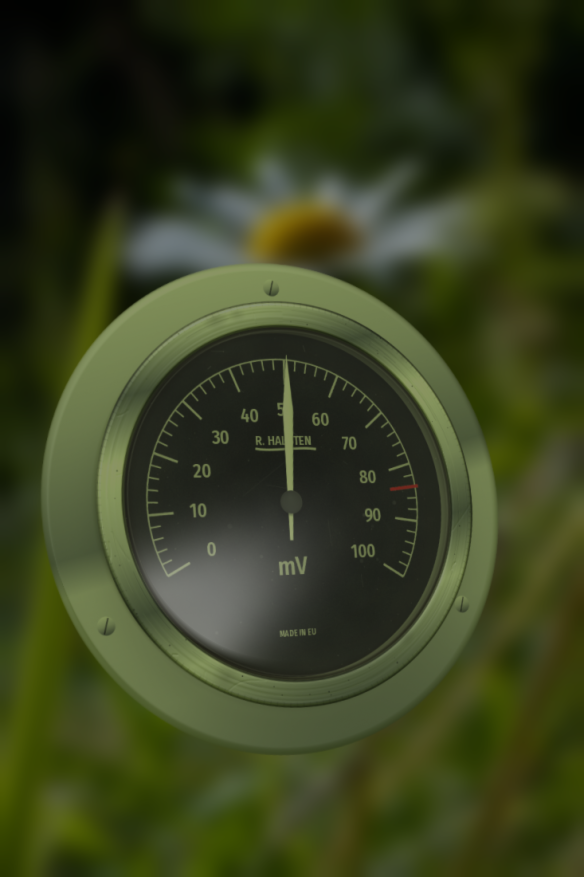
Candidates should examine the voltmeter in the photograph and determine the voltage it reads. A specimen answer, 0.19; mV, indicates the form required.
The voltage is 50; mV
